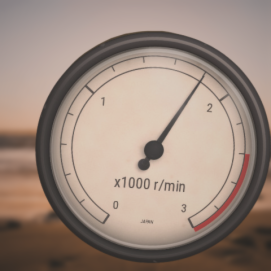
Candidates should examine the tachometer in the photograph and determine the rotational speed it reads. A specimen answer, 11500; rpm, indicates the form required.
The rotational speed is 1800; rpm
